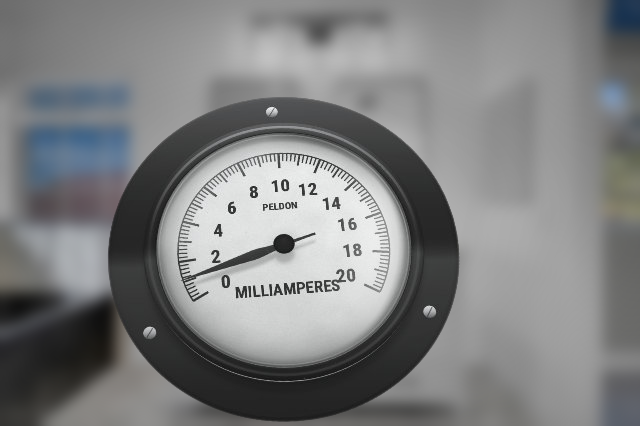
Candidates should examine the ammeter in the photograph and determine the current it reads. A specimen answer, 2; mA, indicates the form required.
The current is 1; mA
